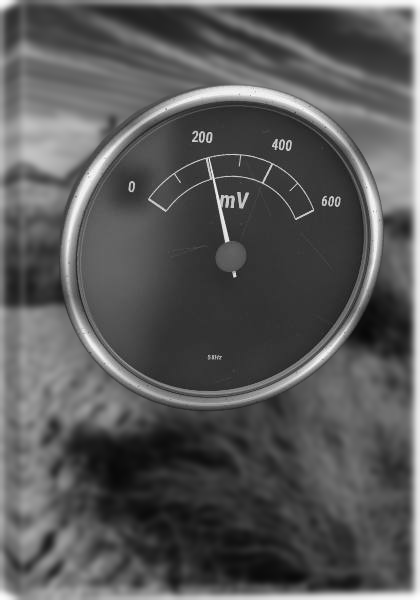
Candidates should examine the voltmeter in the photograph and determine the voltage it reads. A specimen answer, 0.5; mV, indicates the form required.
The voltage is 200; mV
